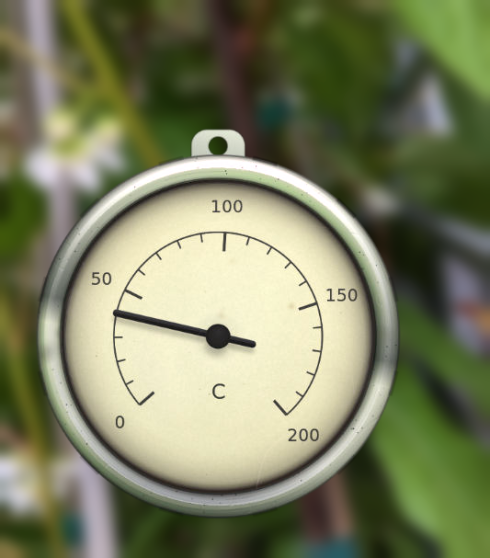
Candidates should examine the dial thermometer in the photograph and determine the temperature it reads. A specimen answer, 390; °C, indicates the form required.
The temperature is 40; °C
